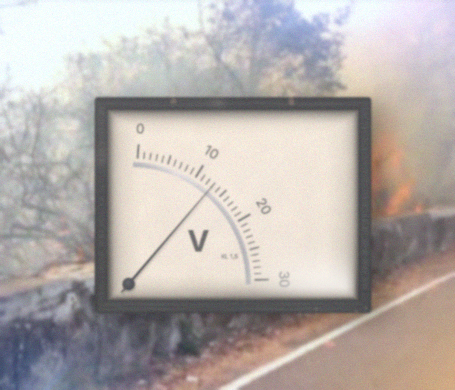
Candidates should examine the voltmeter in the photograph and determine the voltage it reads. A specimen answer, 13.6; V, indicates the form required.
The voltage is 13; V
